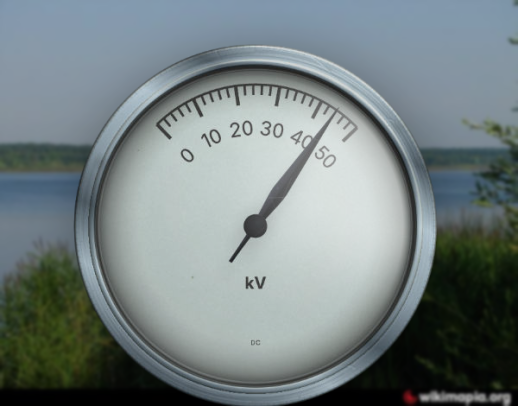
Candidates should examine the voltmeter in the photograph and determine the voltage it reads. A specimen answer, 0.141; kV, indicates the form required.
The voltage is 44; kV
